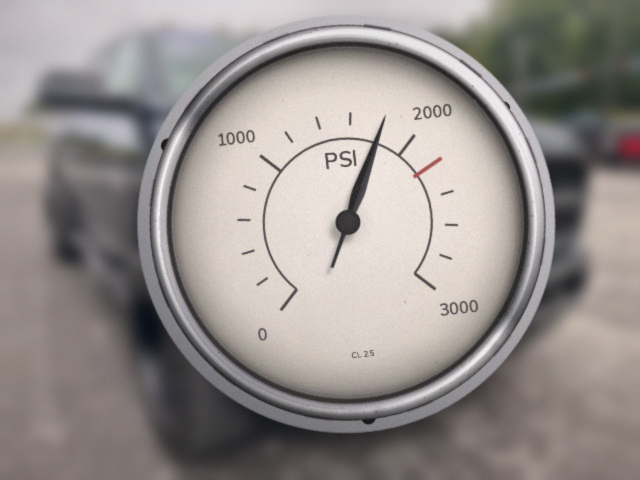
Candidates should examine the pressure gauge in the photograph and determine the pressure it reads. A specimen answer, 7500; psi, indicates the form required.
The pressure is 1800; psi
